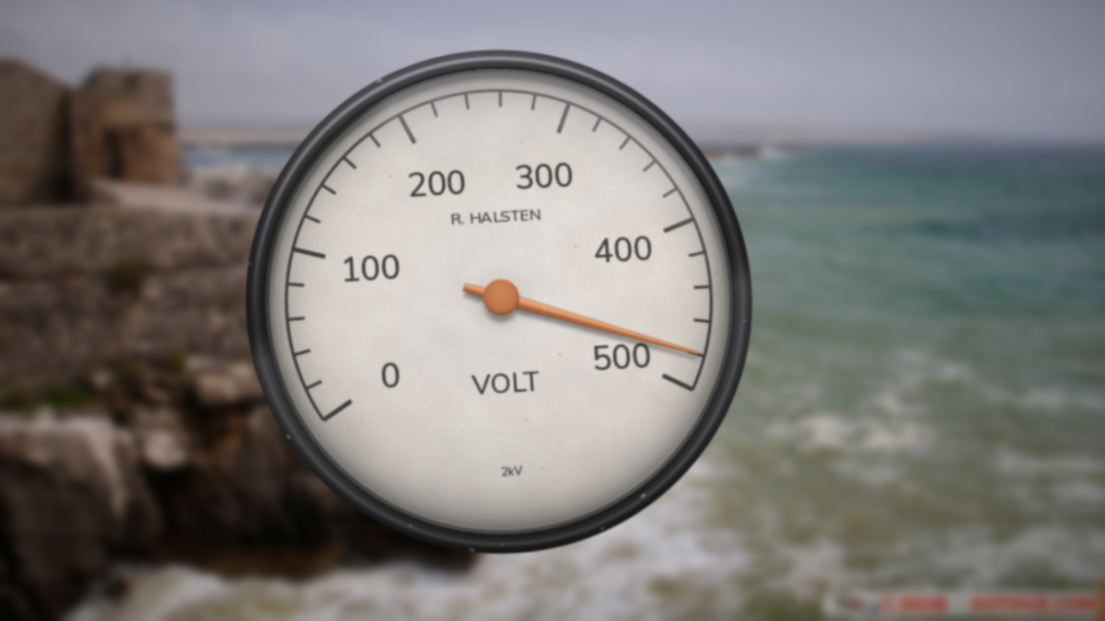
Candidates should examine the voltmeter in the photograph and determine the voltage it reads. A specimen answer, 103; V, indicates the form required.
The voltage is 480; V
